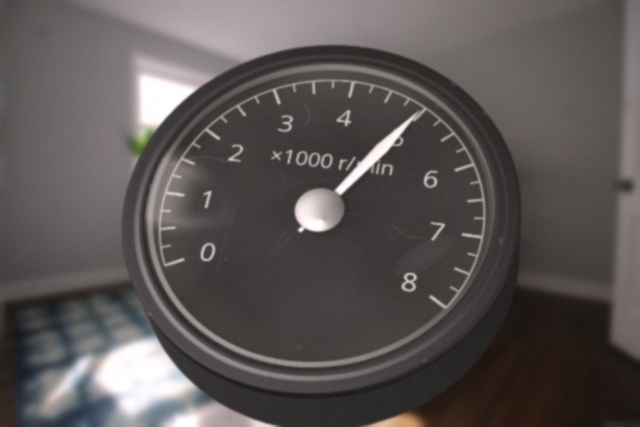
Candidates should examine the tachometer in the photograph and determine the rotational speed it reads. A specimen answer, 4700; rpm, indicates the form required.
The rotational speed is 5000; rpm
